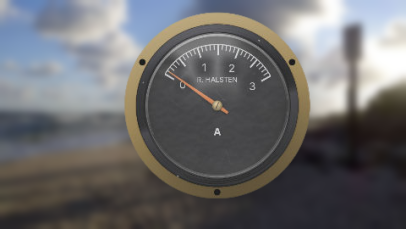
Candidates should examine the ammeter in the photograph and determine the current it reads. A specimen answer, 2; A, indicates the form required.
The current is 0.1; A
